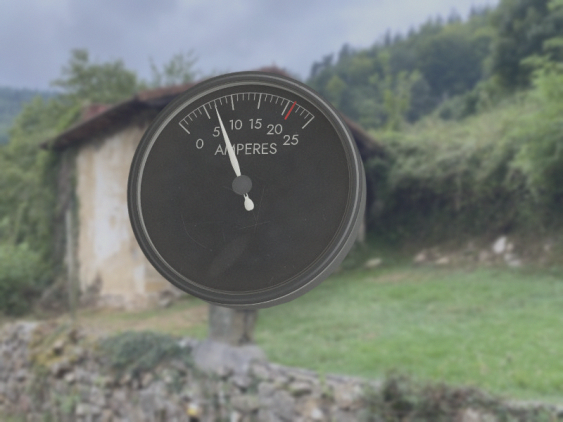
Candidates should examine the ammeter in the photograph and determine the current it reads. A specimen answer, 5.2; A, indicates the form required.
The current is 7; A
